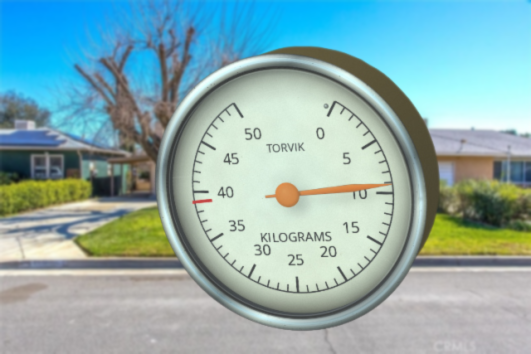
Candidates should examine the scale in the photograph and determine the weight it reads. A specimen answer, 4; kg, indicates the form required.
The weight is 9; kg
